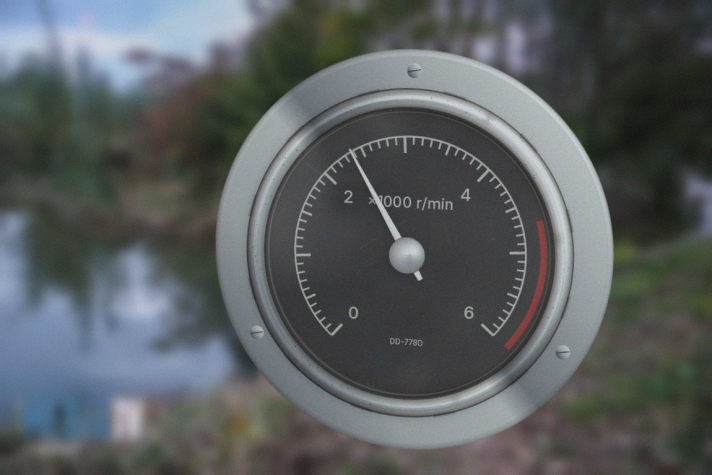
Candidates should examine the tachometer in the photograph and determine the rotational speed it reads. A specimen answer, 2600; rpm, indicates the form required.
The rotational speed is 2400; rpm
